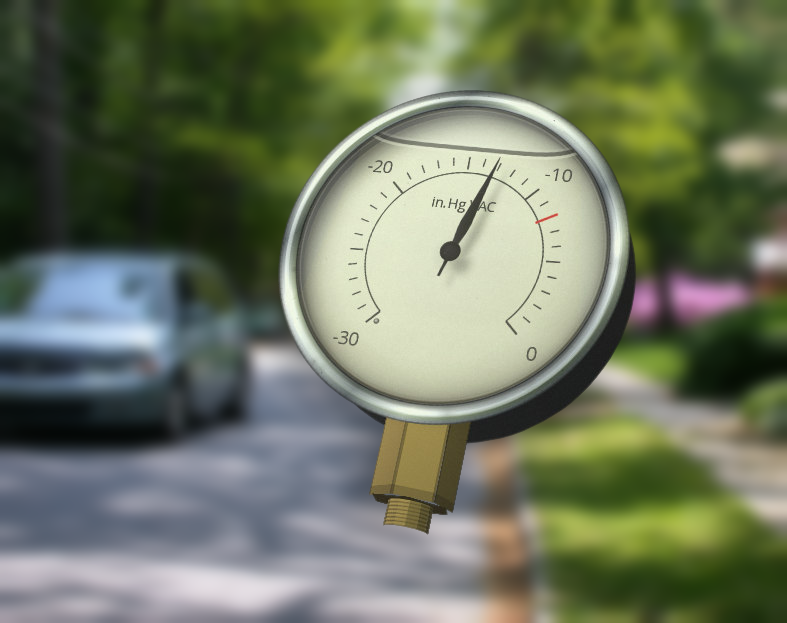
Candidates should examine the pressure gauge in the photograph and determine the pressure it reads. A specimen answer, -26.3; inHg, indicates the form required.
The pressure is -13; inHg
